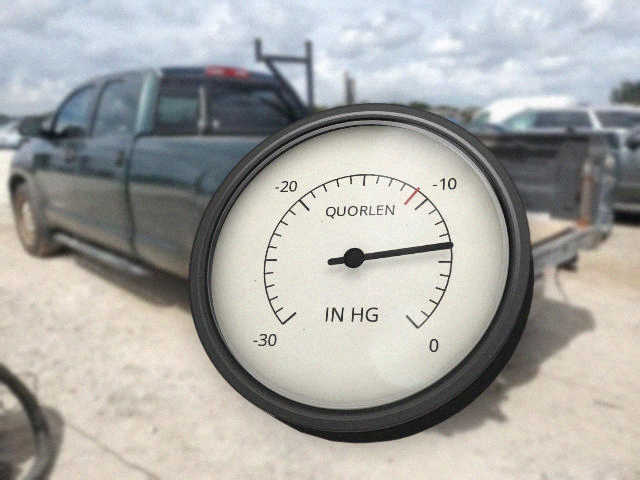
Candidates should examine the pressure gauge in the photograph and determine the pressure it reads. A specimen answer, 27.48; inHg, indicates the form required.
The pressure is -6; inHg
